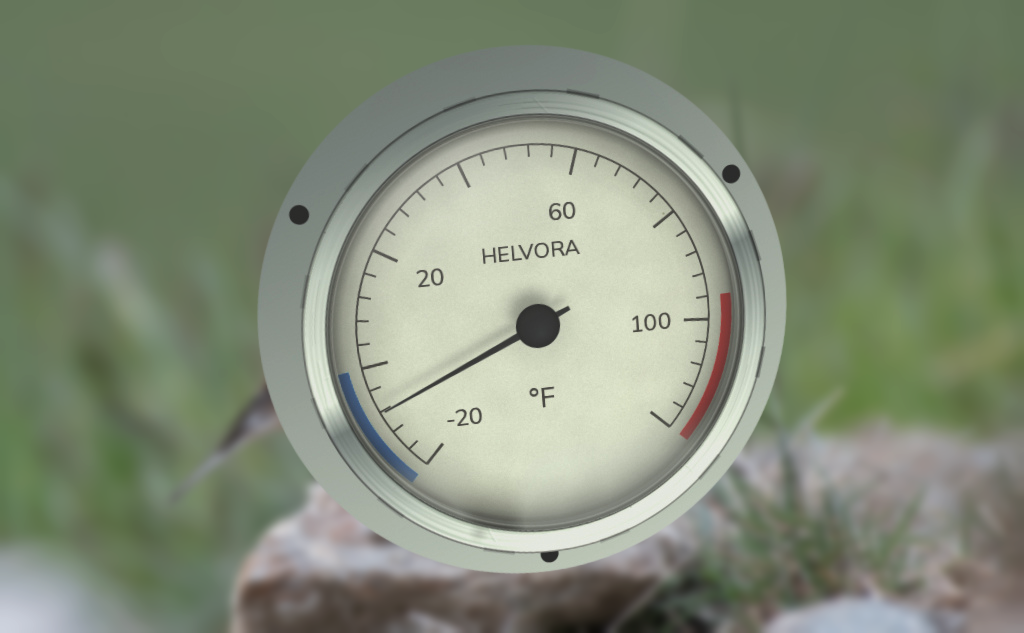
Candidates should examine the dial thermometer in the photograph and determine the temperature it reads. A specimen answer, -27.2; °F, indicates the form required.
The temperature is -8; °F
